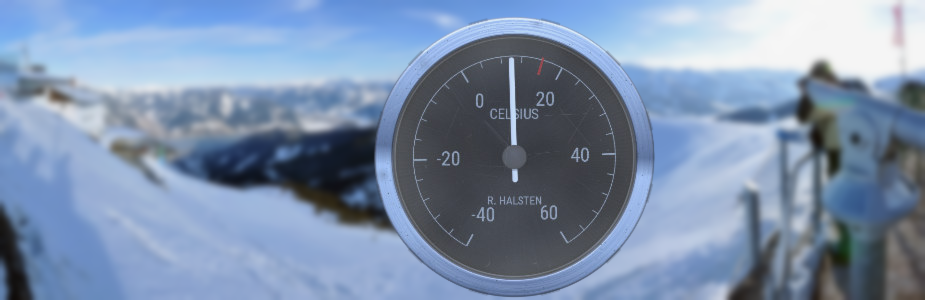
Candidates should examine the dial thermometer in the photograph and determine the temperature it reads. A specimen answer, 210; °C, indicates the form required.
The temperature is 10; °C
